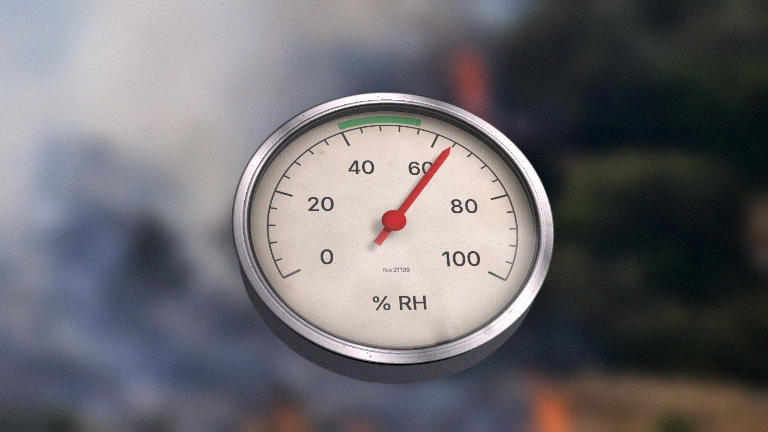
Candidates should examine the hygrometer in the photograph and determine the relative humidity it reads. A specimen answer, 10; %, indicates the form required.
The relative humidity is 64; %
